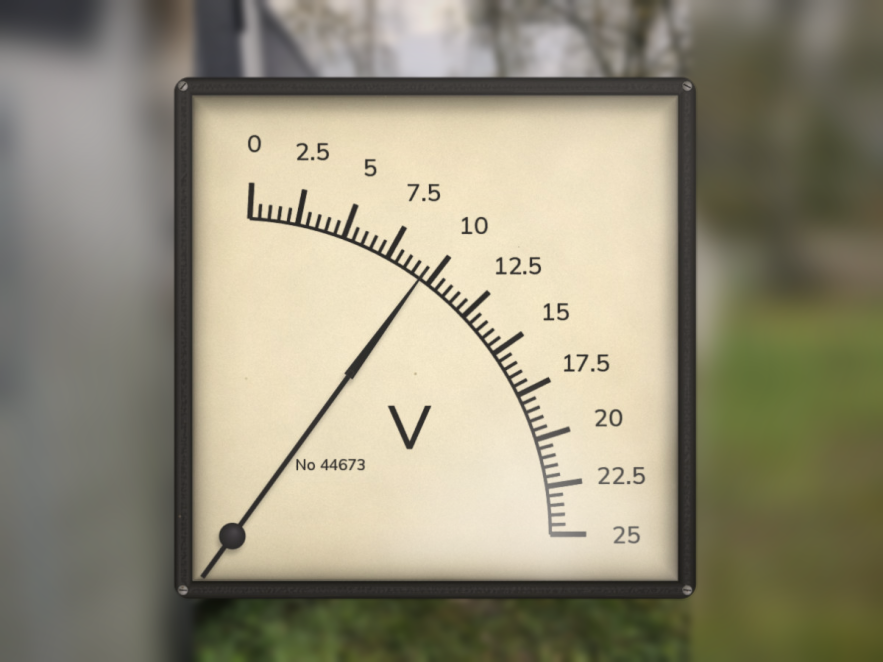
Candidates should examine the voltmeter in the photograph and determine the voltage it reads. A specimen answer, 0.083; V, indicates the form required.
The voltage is 9.5; V
